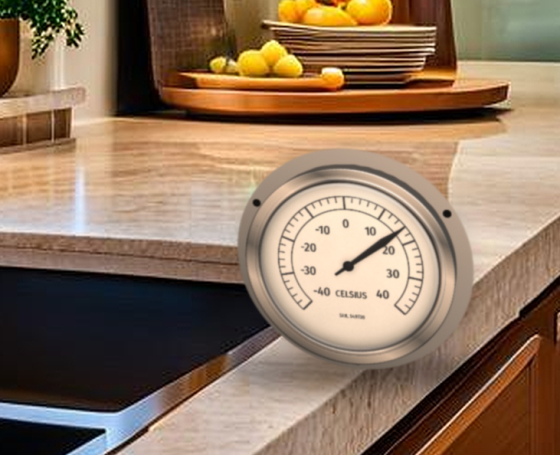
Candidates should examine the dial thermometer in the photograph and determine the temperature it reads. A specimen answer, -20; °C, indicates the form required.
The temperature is 16; °C
